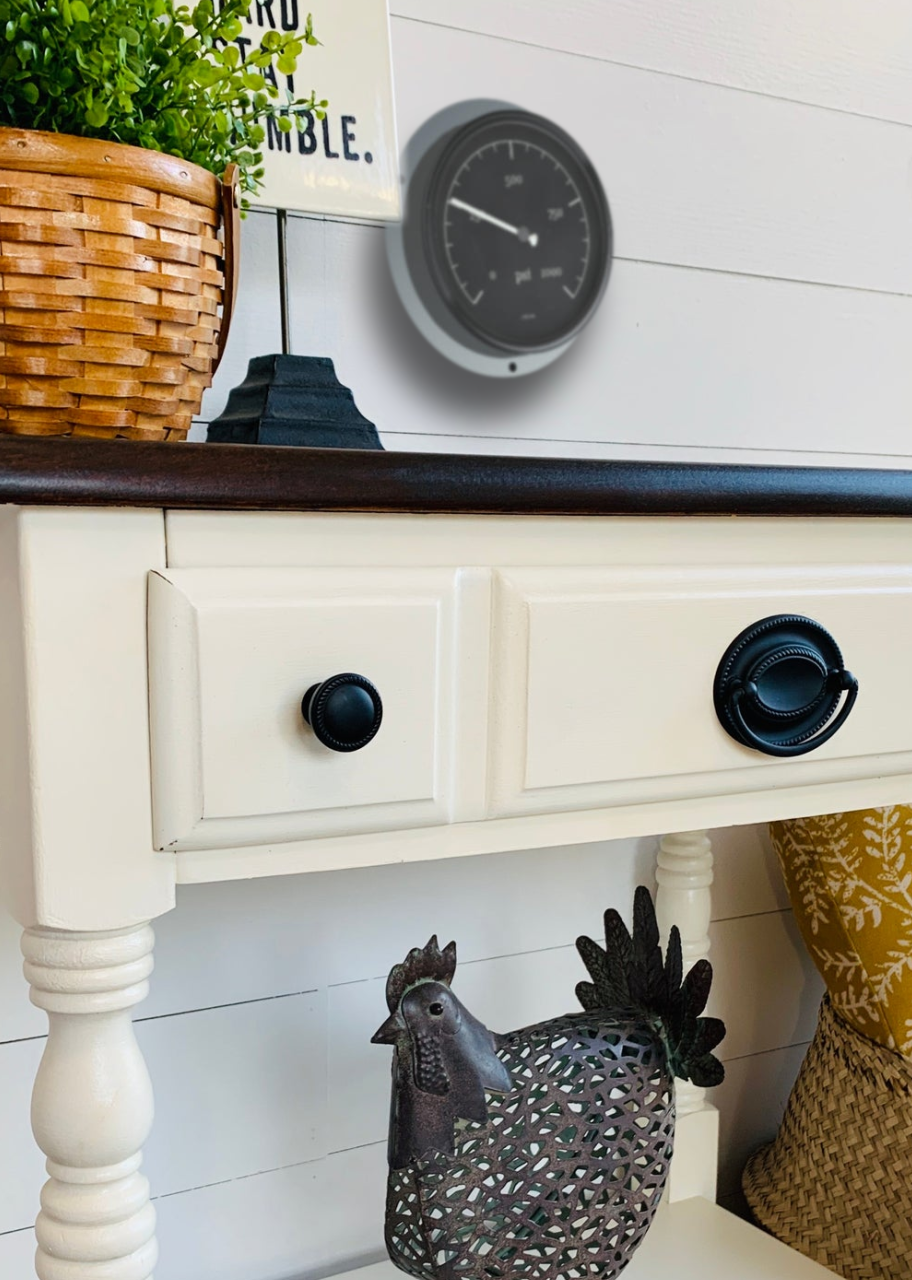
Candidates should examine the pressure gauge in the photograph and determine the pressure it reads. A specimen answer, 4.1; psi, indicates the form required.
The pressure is 250; psi
